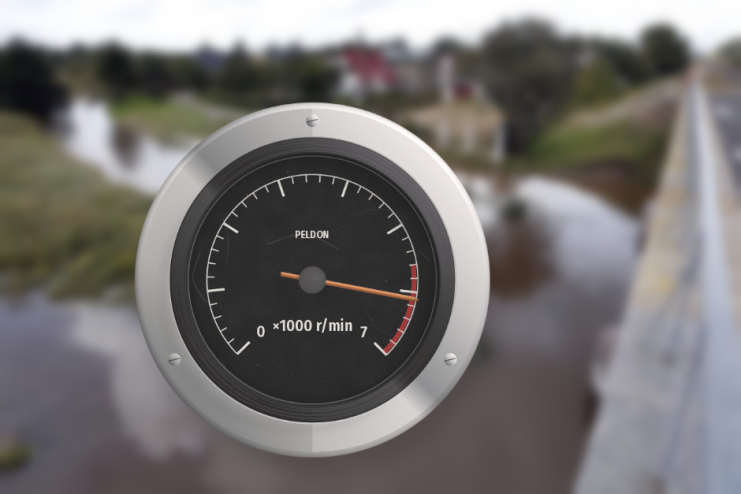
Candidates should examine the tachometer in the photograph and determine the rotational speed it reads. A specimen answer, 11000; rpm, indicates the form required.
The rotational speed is 6100; rpm
